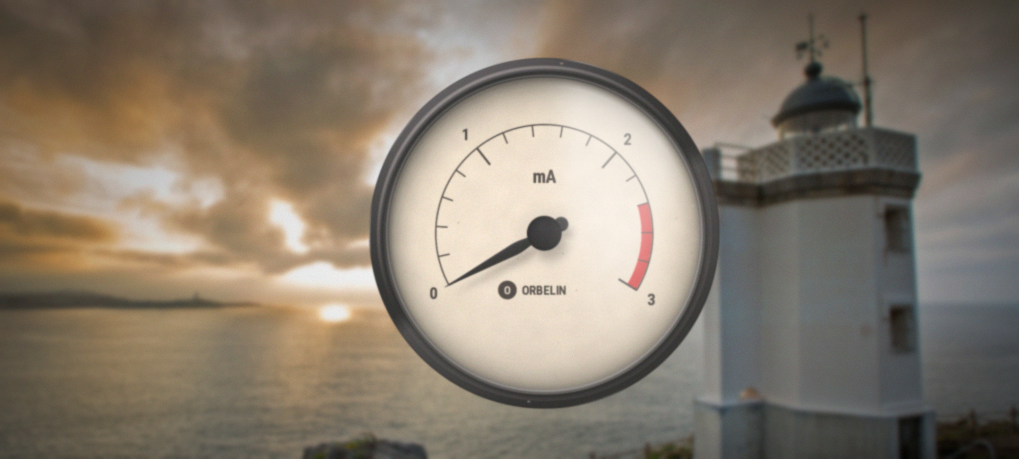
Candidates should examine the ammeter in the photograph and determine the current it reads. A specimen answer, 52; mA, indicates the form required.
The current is 0; mA
